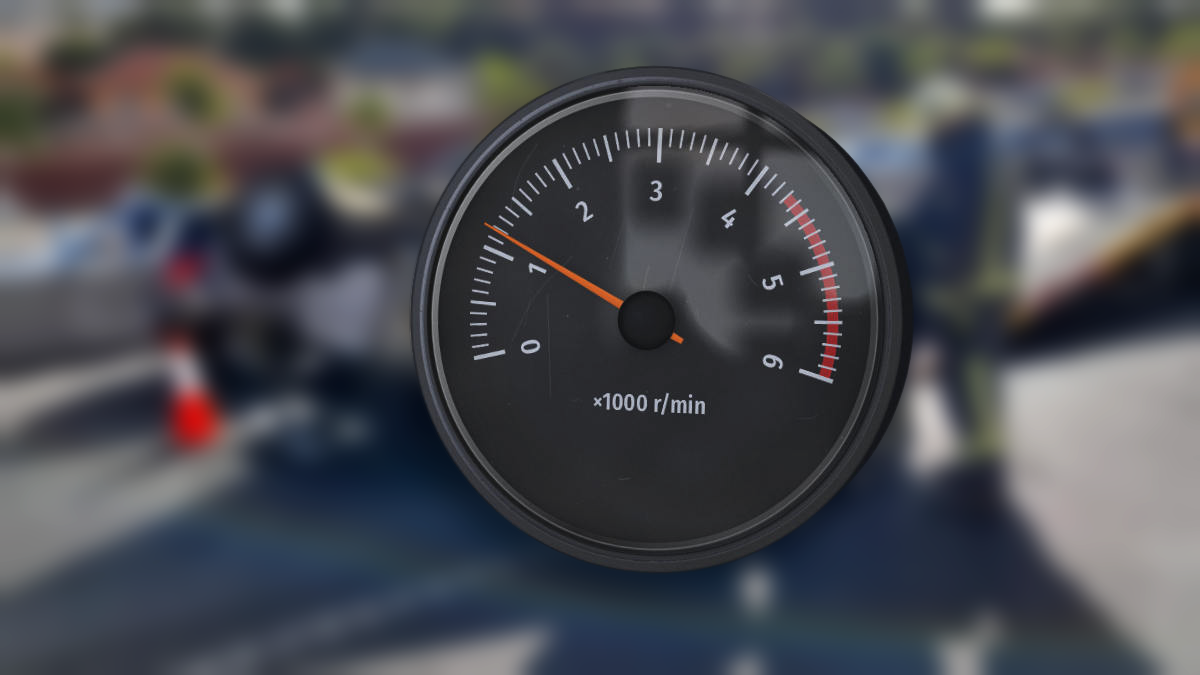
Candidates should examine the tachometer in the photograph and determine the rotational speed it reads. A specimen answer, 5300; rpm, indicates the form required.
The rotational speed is 1200; rpm
